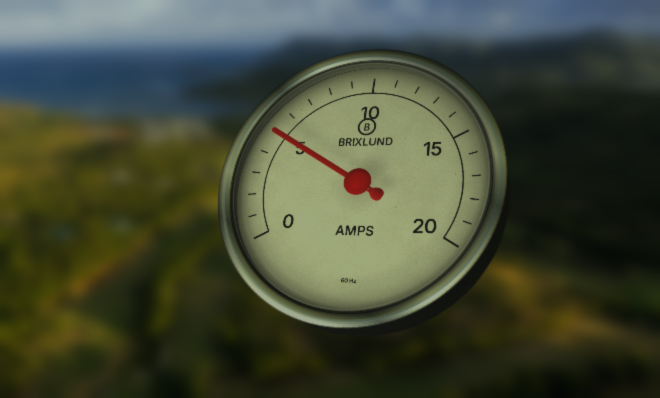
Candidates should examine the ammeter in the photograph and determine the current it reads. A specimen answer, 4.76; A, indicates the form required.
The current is 5; A
